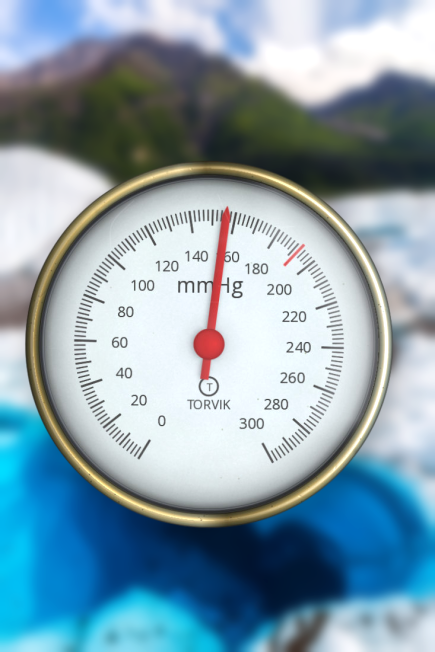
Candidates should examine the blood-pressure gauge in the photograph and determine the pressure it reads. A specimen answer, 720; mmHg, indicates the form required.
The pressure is 156; mmHg
